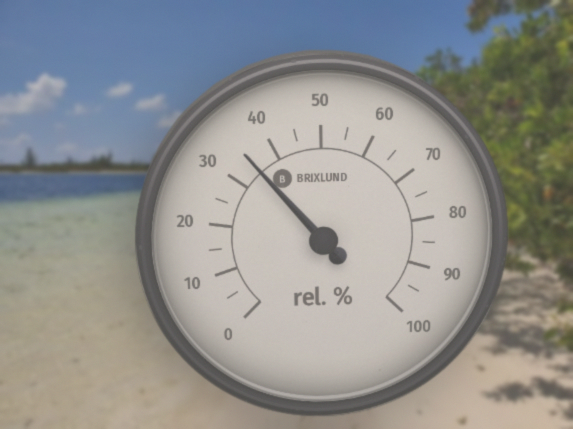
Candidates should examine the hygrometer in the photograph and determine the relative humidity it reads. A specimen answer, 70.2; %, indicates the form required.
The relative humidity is 35; %
